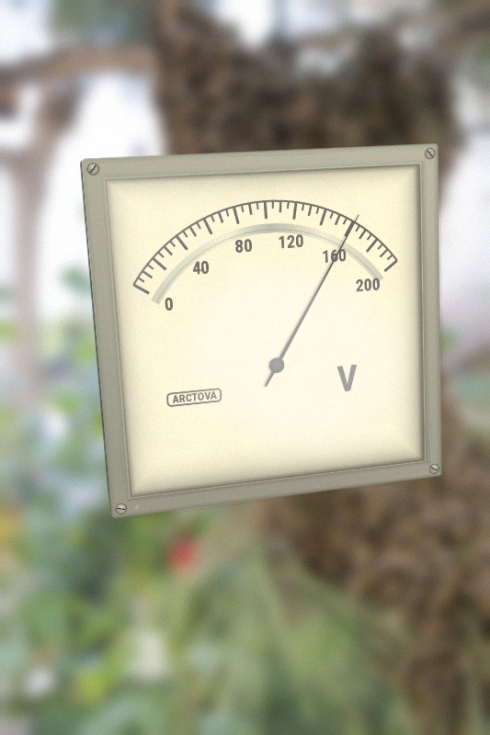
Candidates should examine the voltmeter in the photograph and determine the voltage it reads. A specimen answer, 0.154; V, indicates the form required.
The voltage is 160; V
